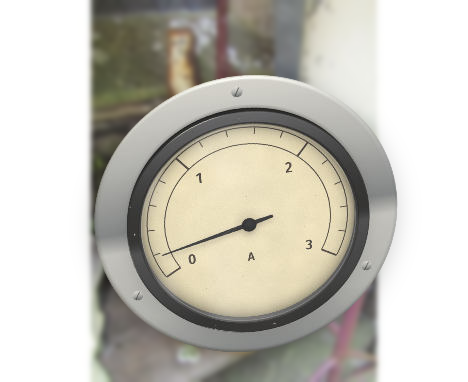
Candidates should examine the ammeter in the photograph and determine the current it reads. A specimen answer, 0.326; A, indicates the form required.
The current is 0.2; A
